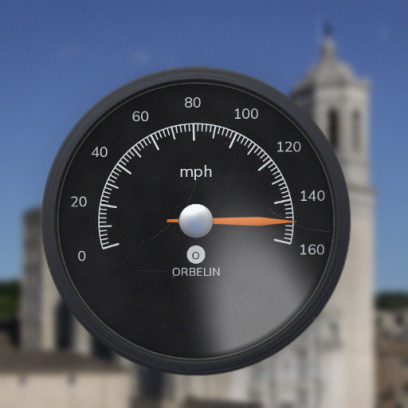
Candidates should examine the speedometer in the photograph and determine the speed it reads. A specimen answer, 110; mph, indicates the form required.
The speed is 150; mph
